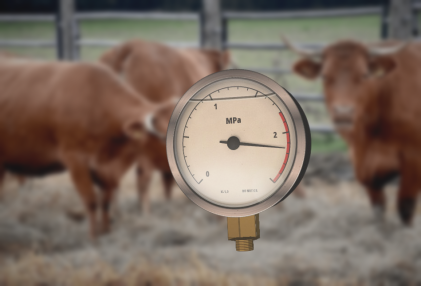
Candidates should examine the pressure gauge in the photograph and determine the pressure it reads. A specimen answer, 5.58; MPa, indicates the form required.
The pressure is 2.15; MPa
